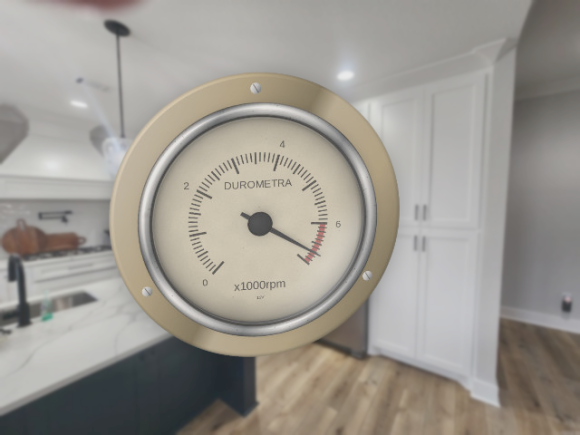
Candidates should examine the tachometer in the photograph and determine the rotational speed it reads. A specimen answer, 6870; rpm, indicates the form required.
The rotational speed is 6700; rpm
